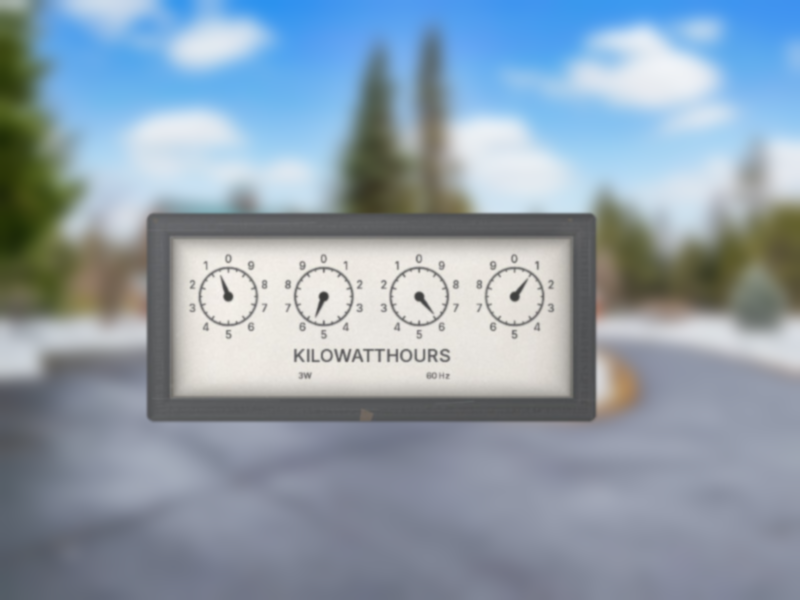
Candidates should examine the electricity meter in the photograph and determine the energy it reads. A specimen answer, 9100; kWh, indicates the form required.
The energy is 561; kWh
